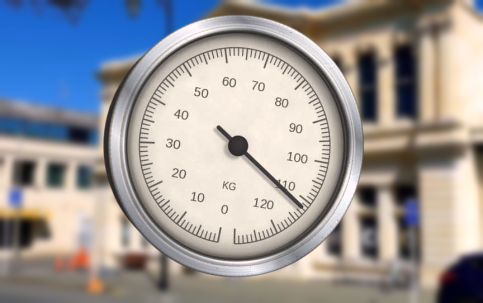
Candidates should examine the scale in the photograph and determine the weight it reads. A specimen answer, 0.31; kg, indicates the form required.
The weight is 112; kg
